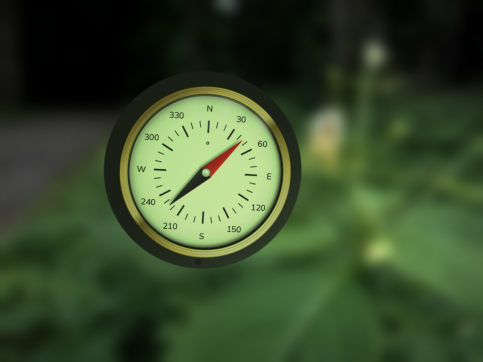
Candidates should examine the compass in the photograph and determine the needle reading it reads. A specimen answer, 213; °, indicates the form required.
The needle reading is 45; °
